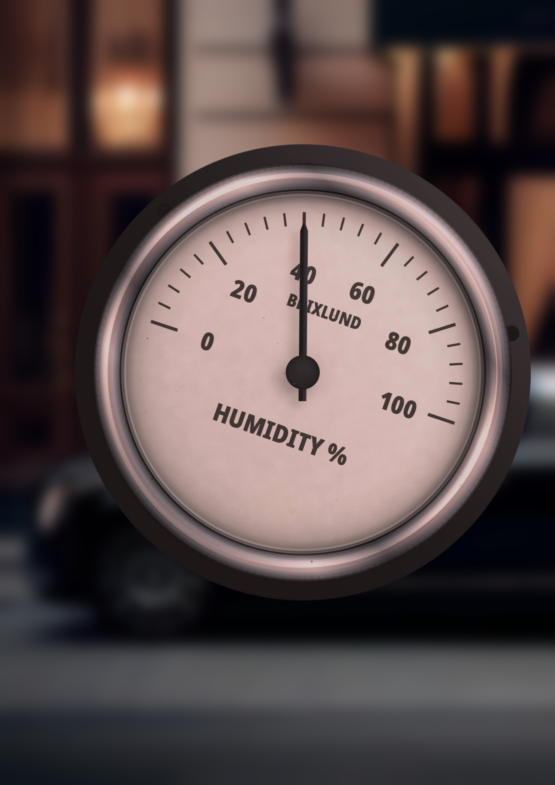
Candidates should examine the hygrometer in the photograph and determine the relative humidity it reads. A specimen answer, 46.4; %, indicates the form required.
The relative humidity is 40; %
